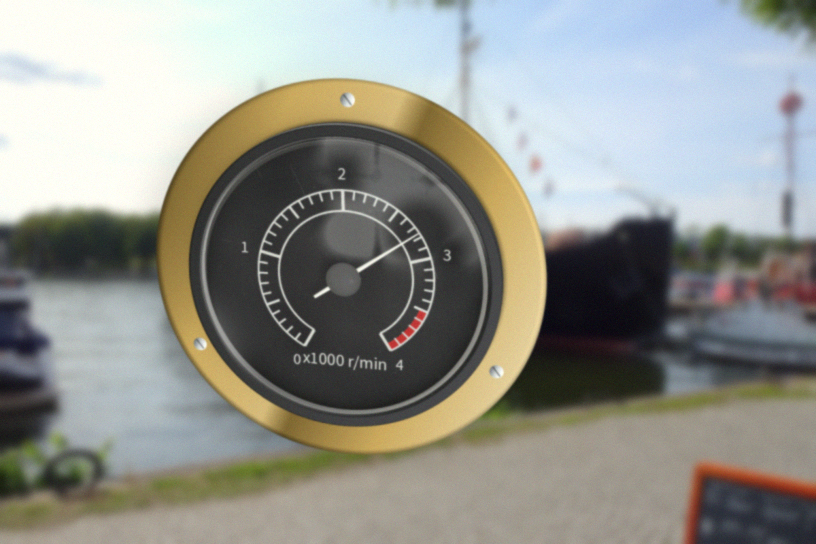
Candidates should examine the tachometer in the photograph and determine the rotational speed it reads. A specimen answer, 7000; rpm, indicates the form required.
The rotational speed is 2750; rpm
